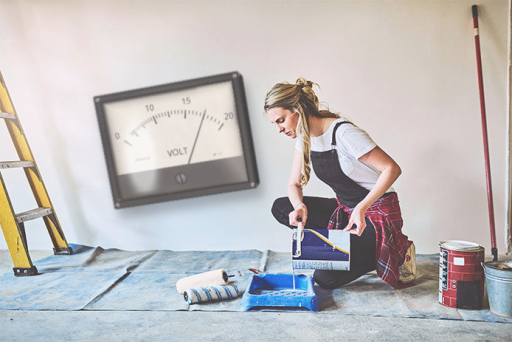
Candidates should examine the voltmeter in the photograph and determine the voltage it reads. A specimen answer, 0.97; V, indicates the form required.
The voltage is 17.5; V
